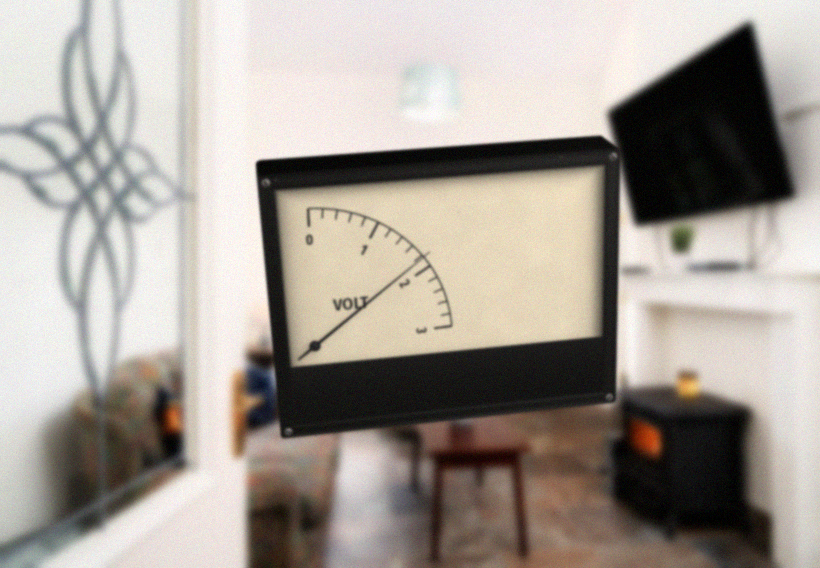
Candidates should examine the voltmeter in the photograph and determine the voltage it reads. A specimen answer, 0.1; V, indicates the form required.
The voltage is 1.8; V
